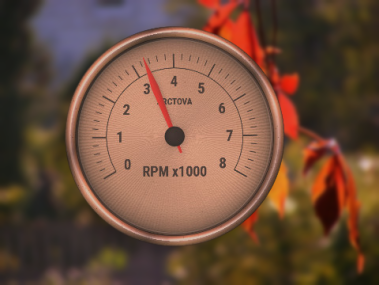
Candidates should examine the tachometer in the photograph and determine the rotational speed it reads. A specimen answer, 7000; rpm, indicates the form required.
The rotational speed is 3300; rpm
